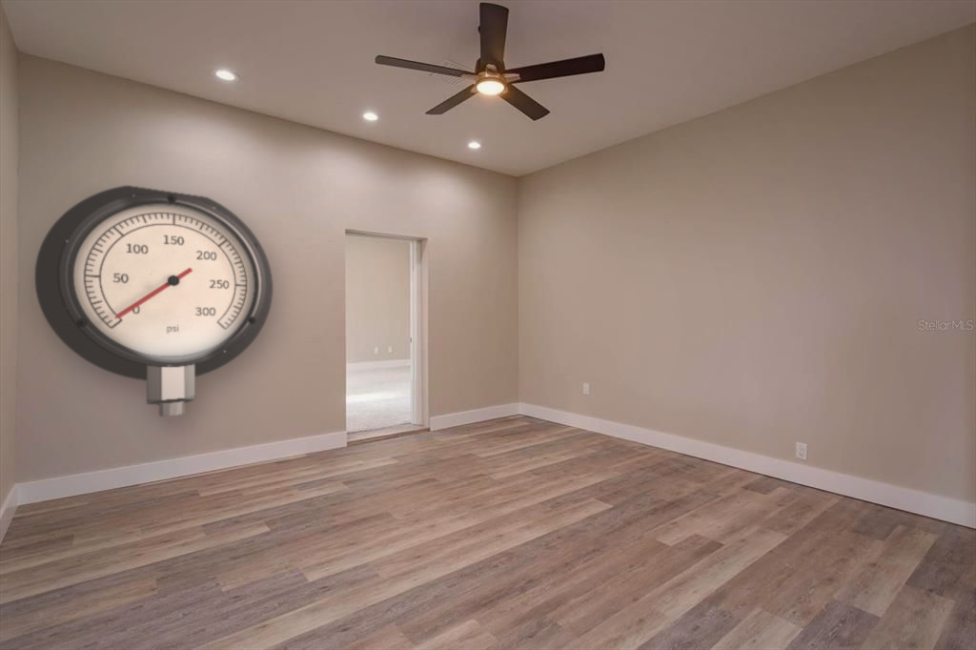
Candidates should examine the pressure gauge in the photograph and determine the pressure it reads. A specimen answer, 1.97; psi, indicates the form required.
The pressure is 5; psi
